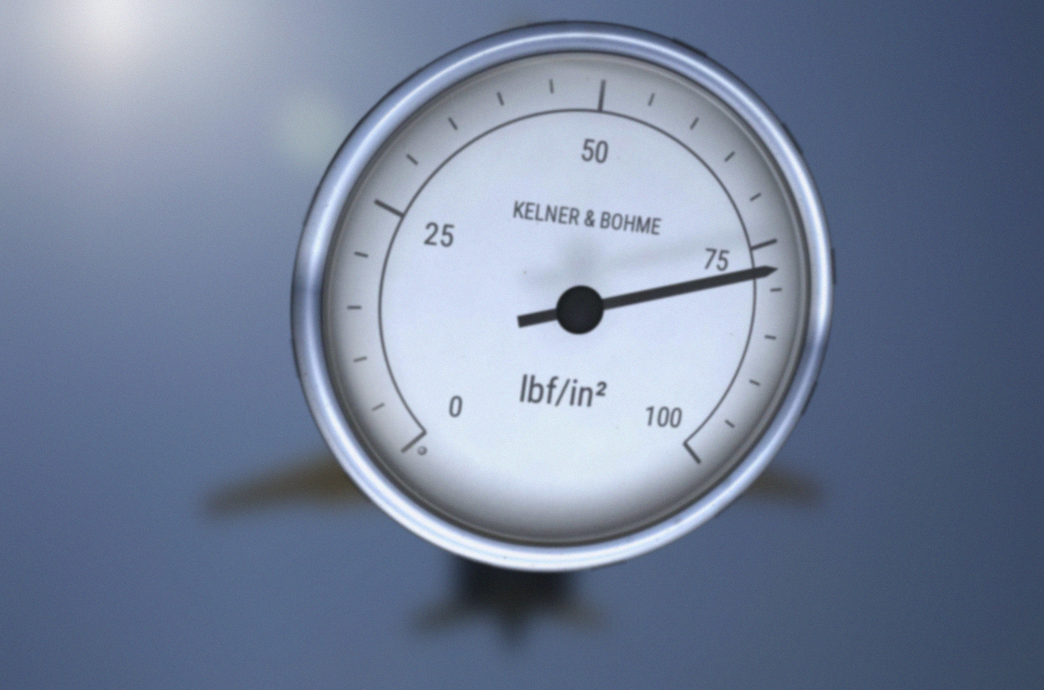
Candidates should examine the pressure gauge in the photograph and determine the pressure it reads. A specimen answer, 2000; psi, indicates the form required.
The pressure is 77.5; psi
